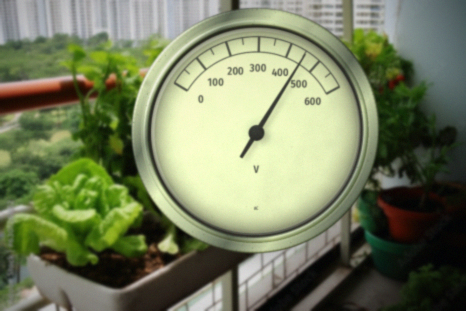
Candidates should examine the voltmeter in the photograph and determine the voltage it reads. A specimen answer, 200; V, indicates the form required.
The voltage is 450; V
